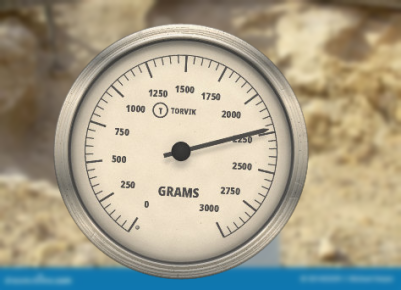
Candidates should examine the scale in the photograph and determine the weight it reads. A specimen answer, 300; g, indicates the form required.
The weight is 2225; g
